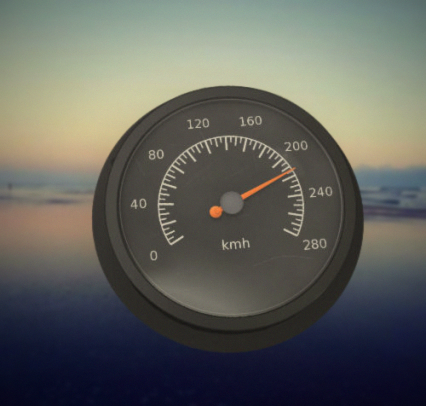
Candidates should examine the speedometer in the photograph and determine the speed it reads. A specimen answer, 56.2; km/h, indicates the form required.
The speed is 215; km/h
